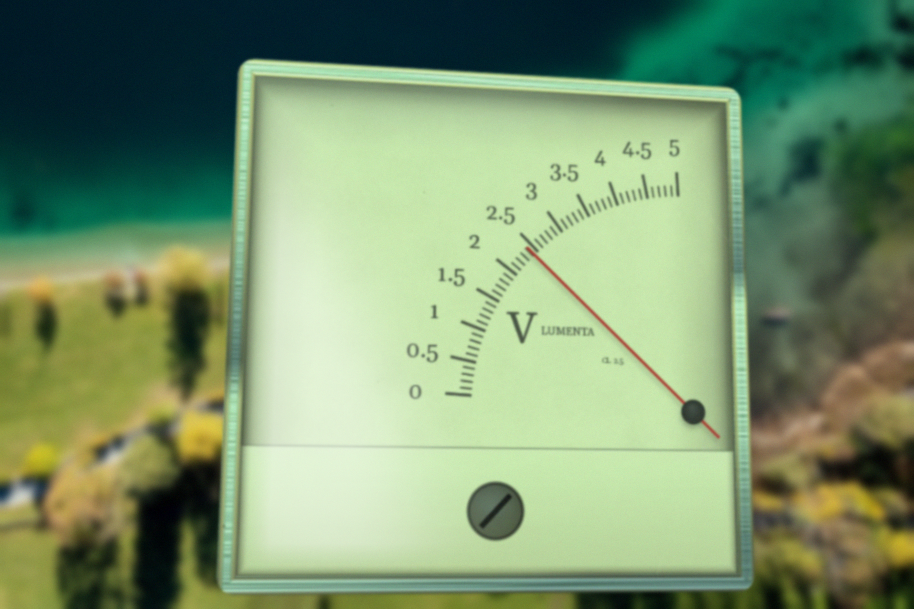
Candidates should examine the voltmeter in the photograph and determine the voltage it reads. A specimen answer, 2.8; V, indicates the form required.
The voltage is 2.4; V
